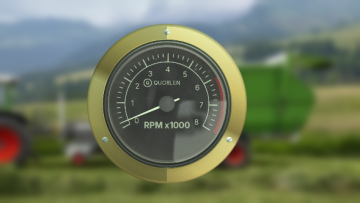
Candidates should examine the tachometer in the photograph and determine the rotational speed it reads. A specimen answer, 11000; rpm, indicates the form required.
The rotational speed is 200; rpm
